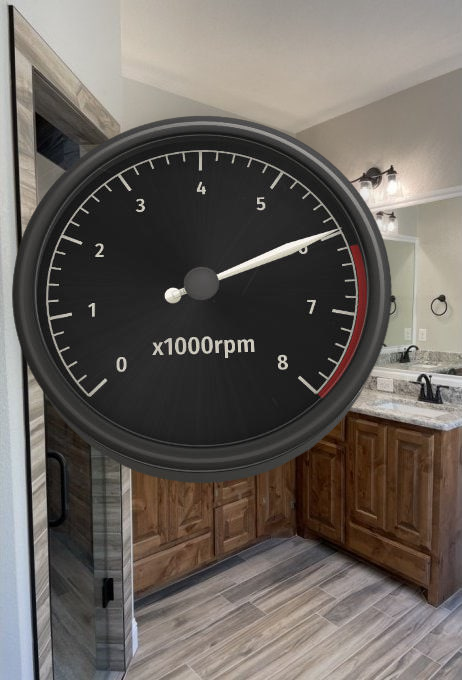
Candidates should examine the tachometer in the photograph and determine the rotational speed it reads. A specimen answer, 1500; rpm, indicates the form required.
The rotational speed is 6000; rpm
